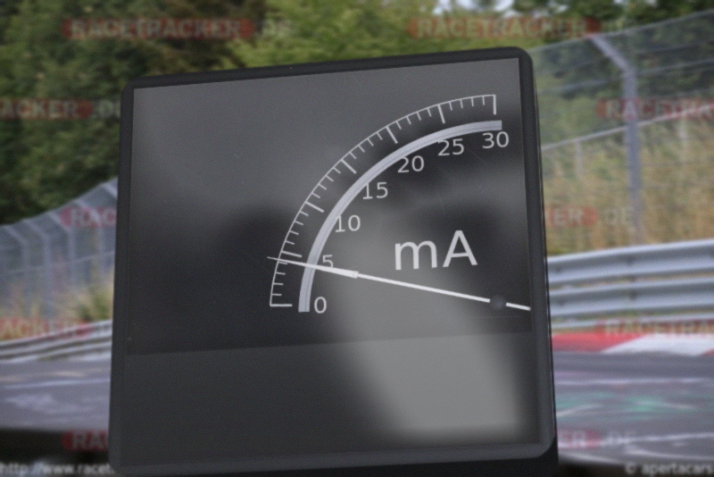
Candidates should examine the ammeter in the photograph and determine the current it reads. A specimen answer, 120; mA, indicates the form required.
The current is 4; mA
